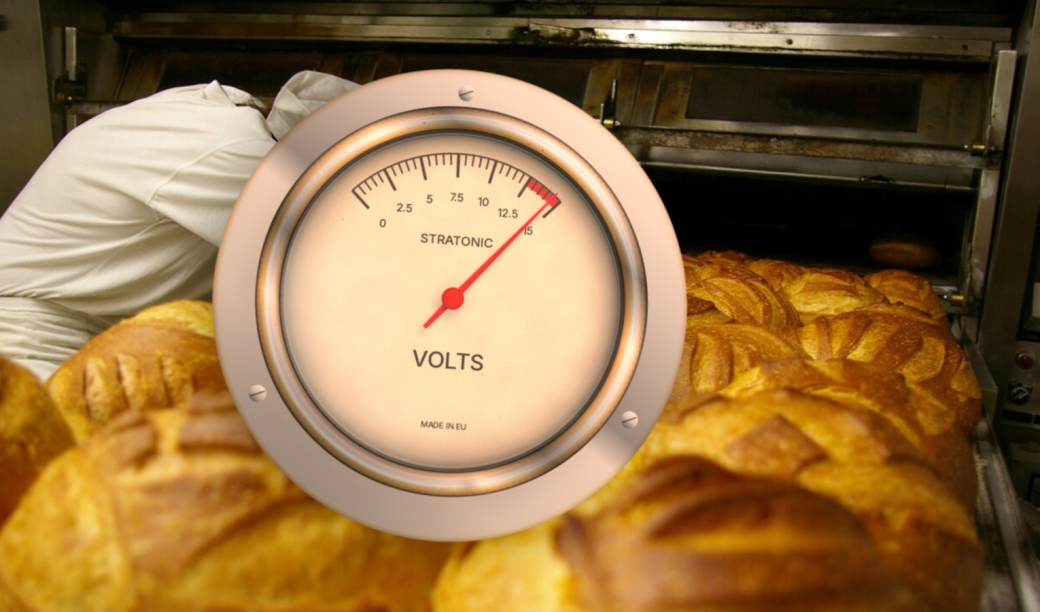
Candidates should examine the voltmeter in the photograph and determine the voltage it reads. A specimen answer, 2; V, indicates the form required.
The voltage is 14.5; V
